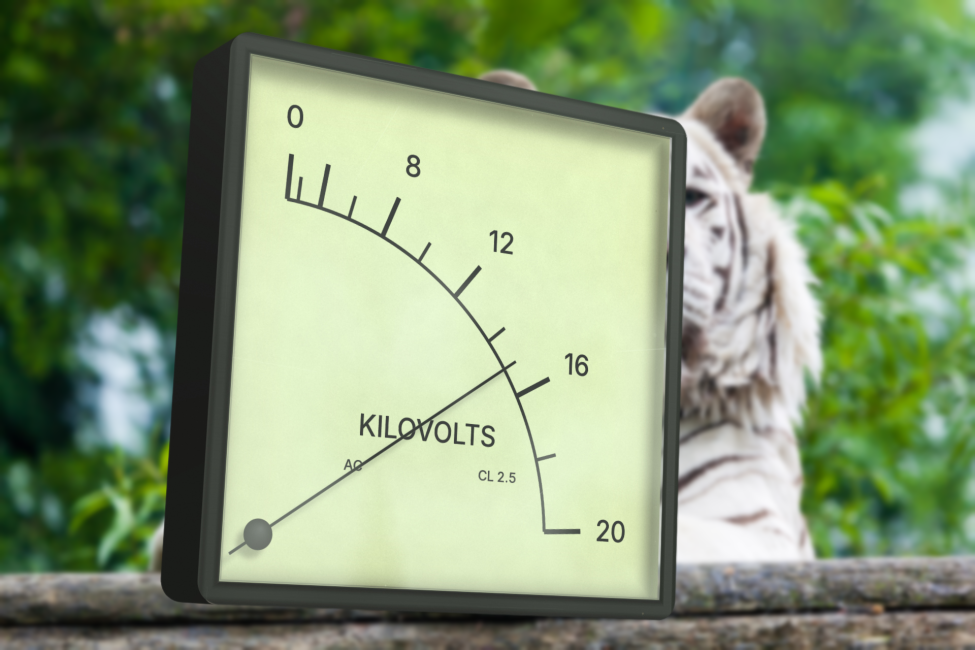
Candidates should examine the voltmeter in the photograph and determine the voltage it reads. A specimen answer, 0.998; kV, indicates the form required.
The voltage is 15; kV
